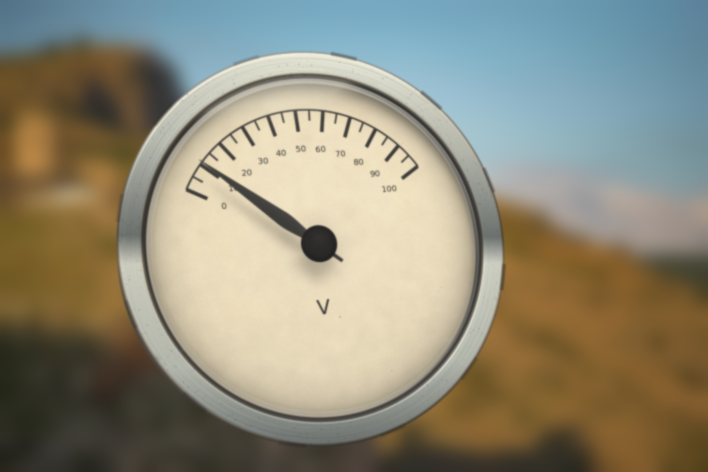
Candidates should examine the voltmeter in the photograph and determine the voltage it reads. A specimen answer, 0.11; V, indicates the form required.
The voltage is 10; V
